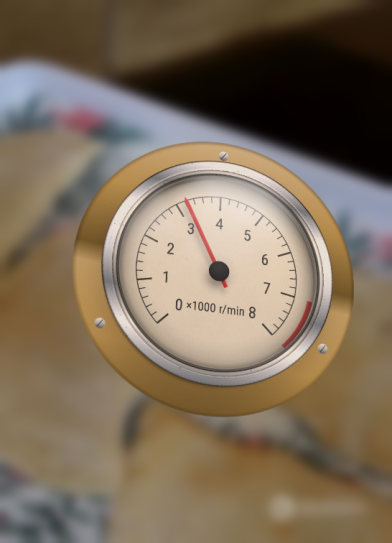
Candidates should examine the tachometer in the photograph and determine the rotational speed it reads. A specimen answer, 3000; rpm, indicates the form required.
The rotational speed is 3200; rpm
